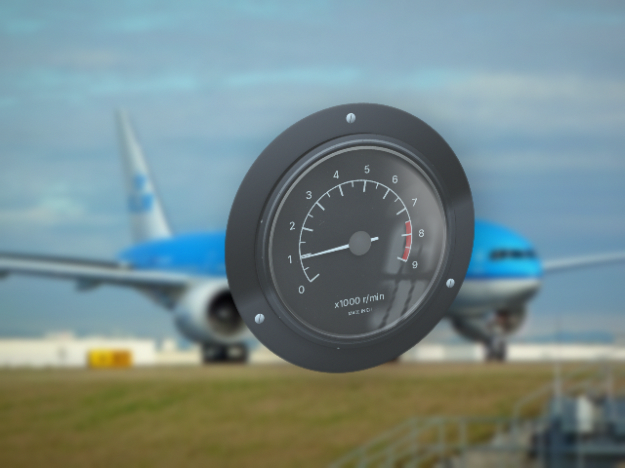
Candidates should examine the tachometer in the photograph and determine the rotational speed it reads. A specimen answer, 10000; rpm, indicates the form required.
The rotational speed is 1000; rpm
